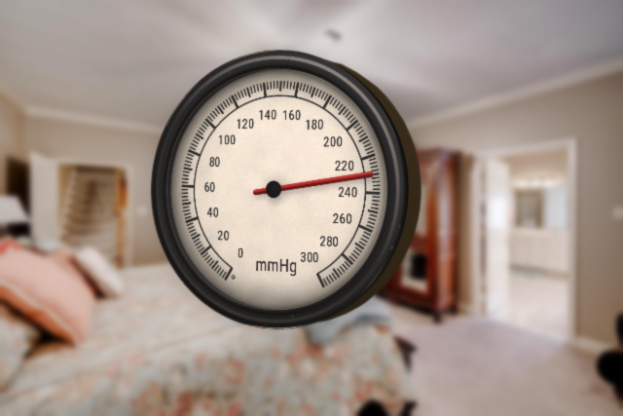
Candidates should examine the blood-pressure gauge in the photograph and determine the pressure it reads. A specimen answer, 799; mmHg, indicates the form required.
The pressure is 230; mmHg
